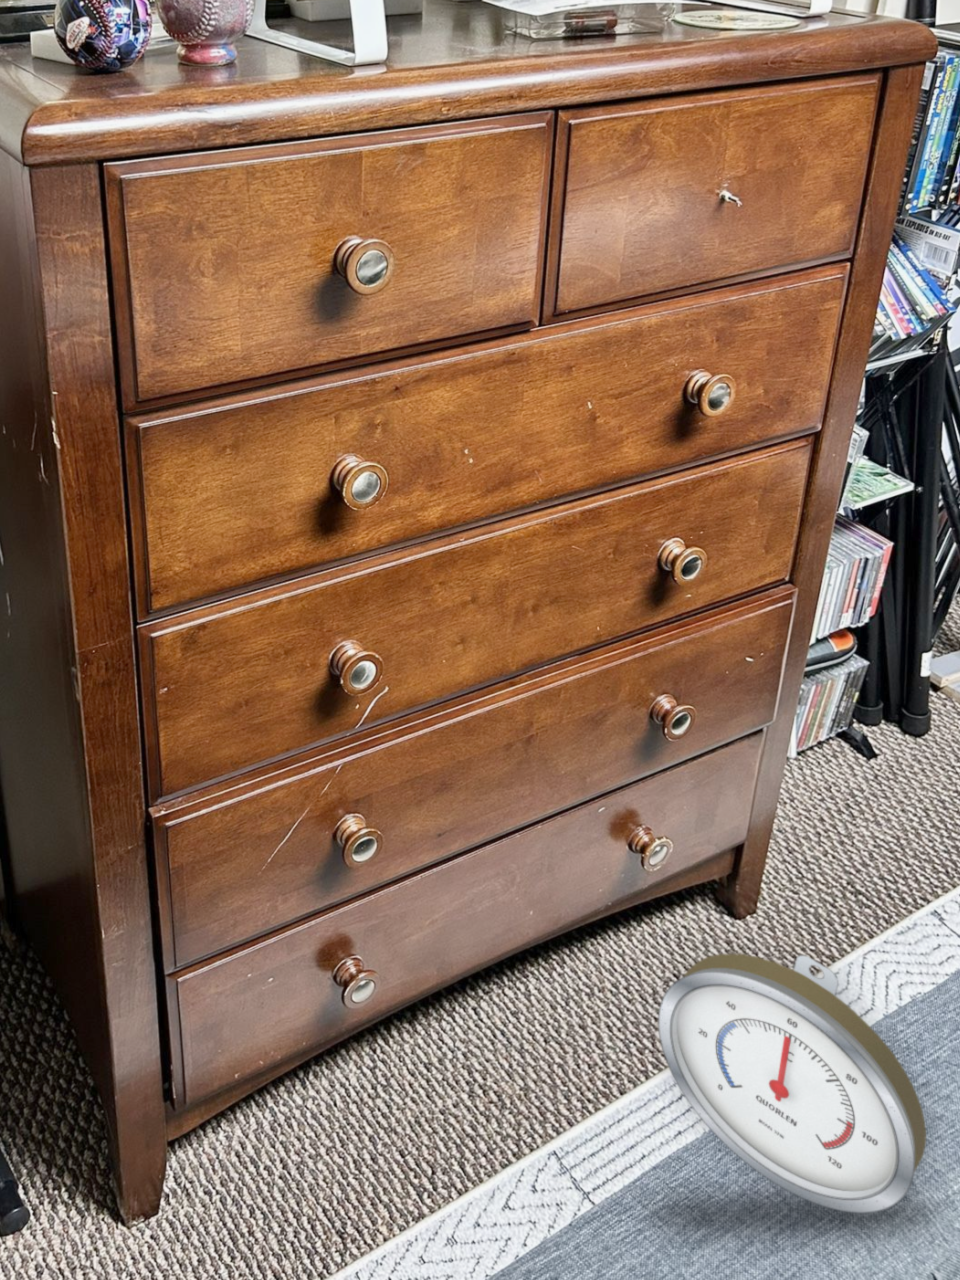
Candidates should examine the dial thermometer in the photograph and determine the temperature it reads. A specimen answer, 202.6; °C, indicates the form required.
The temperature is 60; °C
